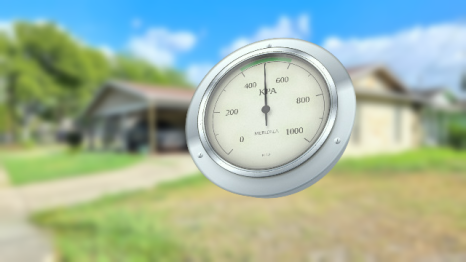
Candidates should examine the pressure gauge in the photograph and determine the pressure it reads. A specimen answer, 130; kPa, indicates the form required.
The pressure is 500; kPa
